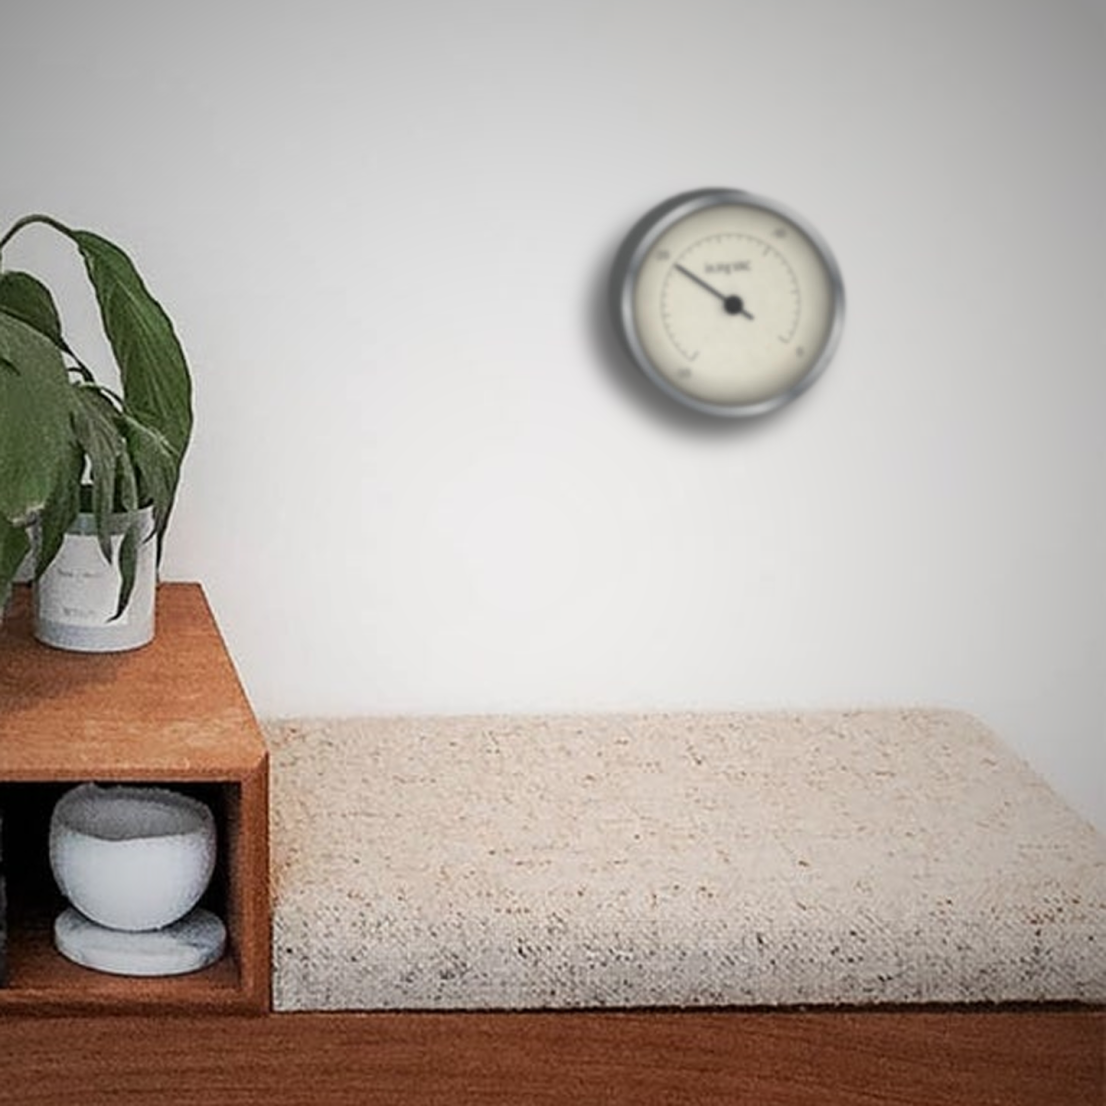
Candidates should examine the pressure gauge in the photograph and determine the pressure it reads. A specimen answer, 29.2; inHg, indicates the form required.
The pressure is -20; inHg
